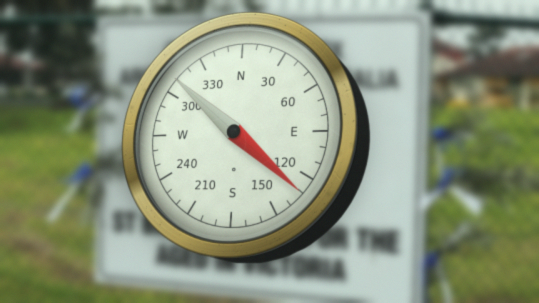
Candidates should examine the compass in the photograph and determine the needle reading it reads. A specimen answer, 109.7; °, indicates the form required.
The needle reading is 130; °
